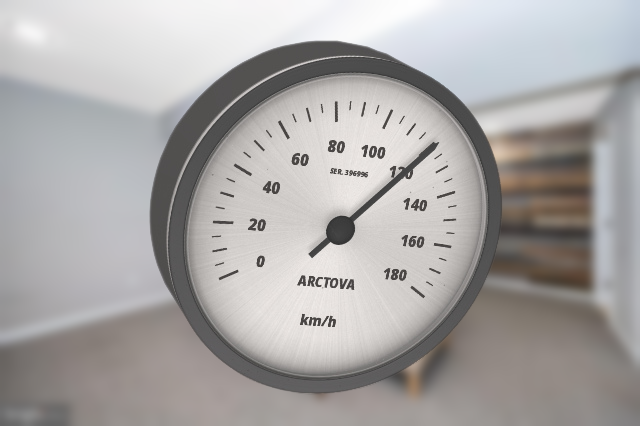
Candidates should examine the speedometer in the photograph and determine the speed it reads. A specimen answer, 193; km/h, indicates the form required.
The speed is 120; km/h
